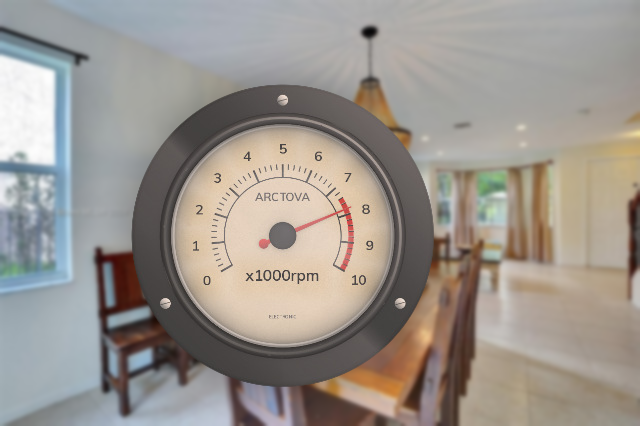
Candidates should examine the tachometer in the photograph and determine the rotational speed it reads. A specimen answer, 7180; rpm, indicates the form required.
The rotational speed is 7800; rpm
